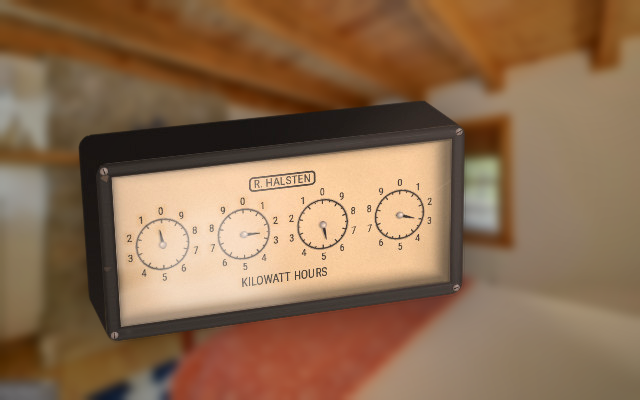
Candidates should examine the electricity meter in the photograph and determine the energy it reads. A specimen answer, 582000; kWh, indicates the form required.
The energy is 253; kWh
